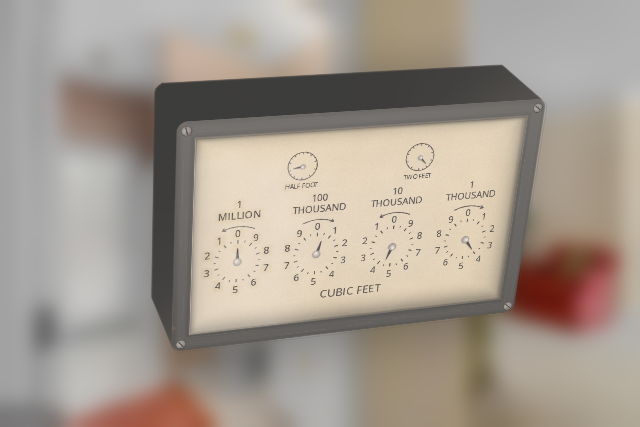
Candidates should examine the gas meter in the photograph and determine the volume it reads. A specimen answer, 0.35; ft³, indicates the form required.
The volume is 4400; ft³
